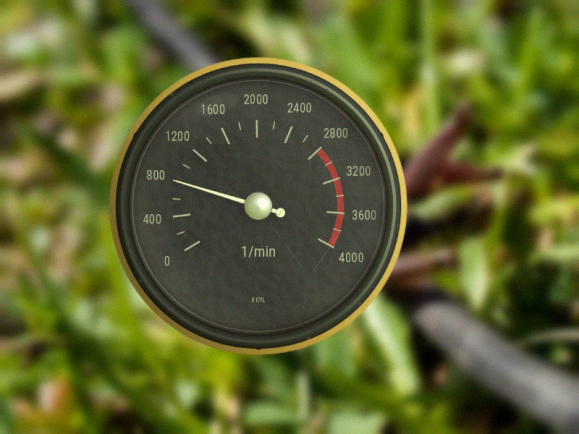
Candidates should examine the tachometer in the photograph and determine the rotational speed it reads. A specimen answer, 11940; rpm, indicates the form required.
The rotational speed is 800; rpm
